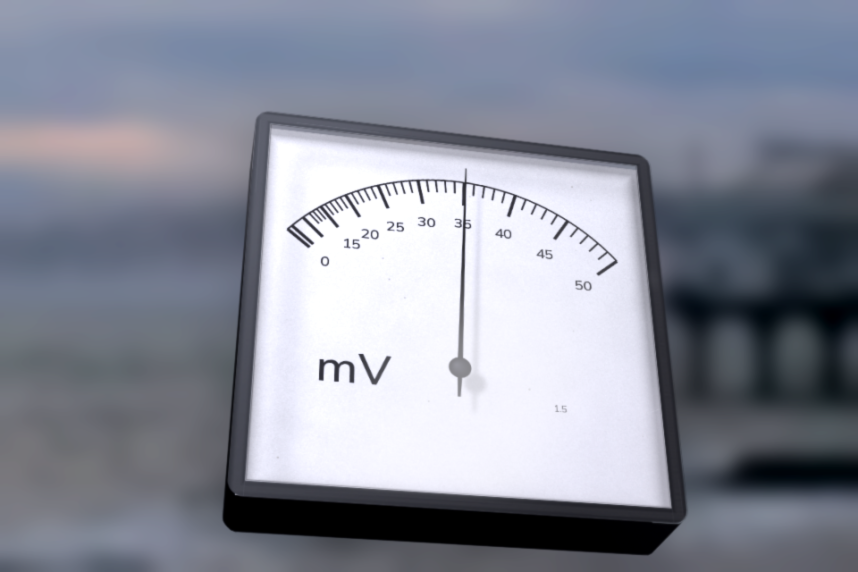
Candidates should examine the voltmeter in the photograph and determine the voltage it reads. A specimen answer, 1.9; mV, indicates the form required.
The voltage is 35; mV
